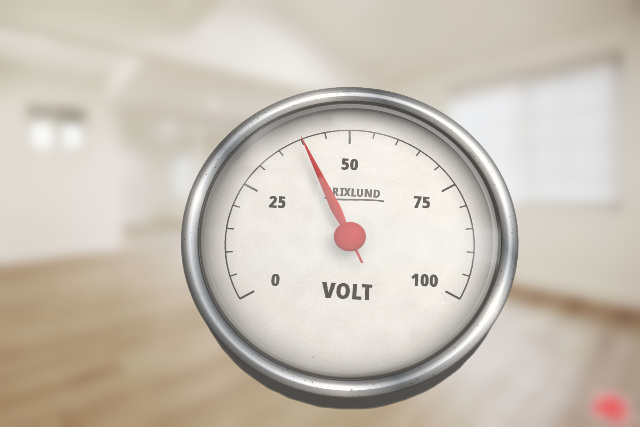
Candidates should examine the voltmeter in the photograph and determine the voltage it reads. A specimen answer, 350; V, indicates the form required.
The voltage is 40; V
